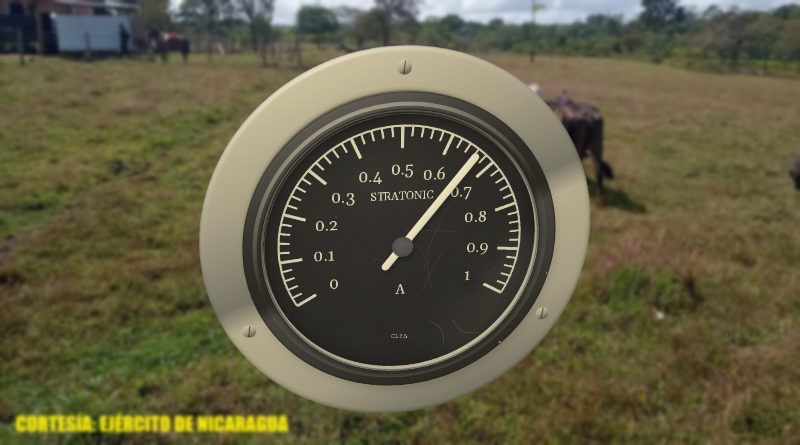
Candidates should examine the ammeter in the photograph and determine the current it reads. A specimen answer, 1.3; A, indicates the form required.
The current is 0.66; A
